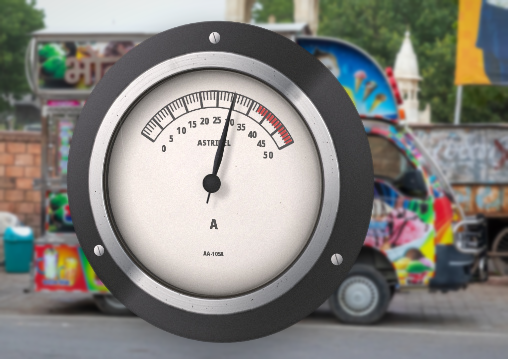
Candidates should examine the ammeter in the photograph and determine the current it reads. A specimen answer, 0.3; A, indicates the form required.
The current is 30; A
